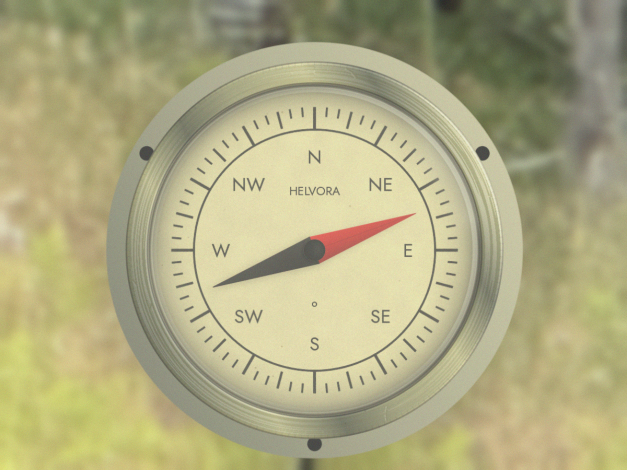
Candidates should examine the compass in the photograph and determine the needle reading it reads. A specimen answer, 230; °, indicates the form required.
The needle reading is 70; °
